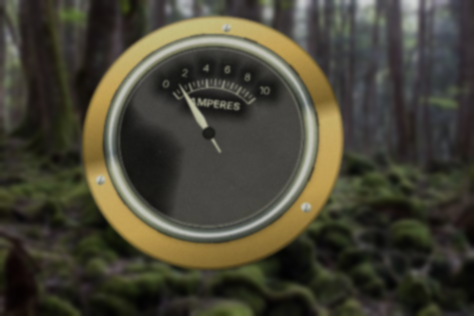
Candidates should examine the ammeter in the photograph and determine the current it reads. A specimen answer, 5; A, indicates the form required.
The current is 1; A
